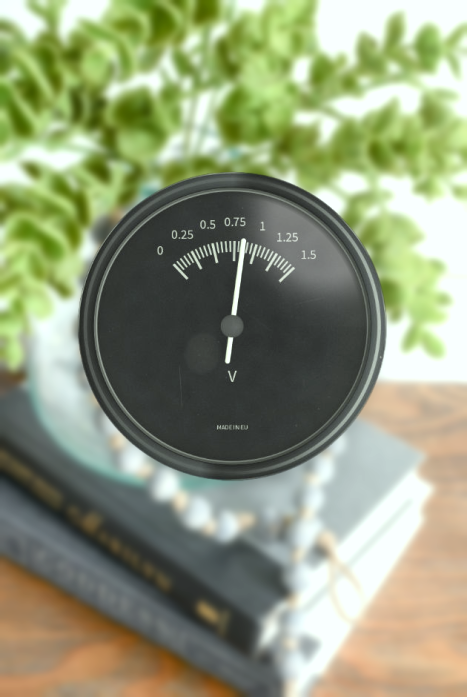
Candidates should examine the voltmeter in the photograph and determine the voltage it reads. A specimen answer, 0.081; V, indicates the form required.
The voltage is 0.85; V
